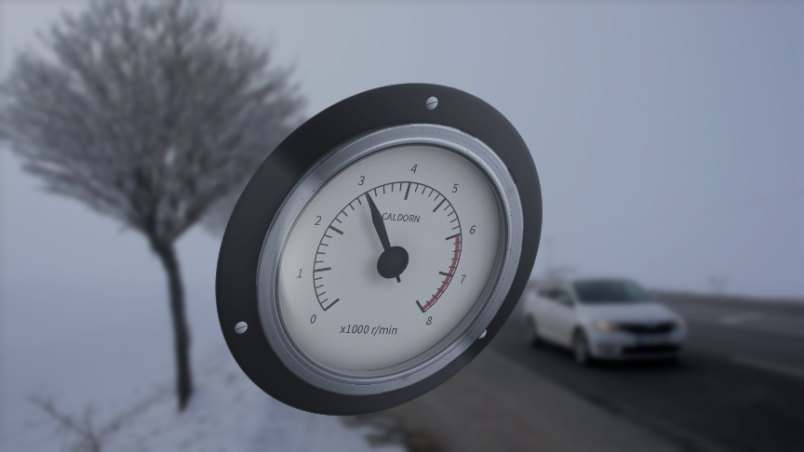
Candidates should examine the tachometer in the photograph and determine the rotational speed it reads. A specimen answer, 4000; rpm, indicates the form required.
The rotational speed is 3000; rpm
